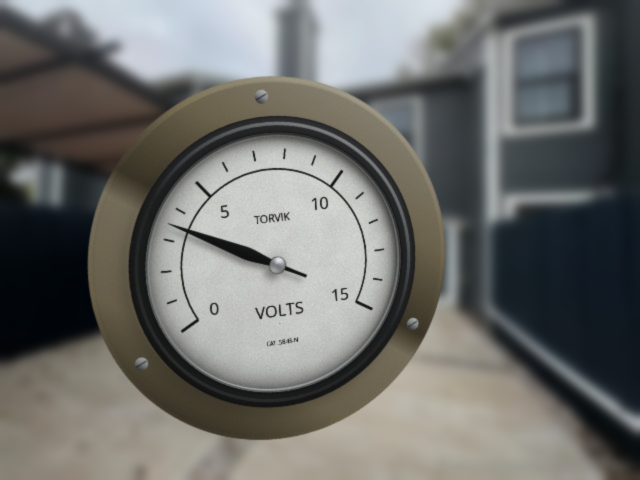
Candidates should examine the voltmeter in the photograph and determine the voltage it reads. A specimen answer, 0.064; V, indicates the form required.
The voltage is 3.5; V
